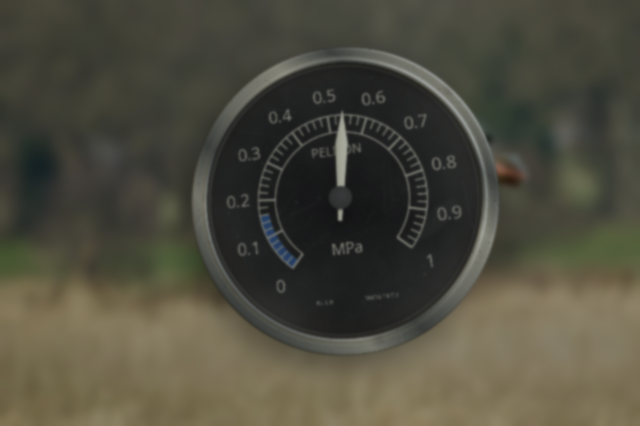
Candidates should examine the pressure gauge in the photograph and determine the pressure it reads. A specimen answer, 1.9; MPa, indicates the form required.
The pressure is 0.54; MPa
